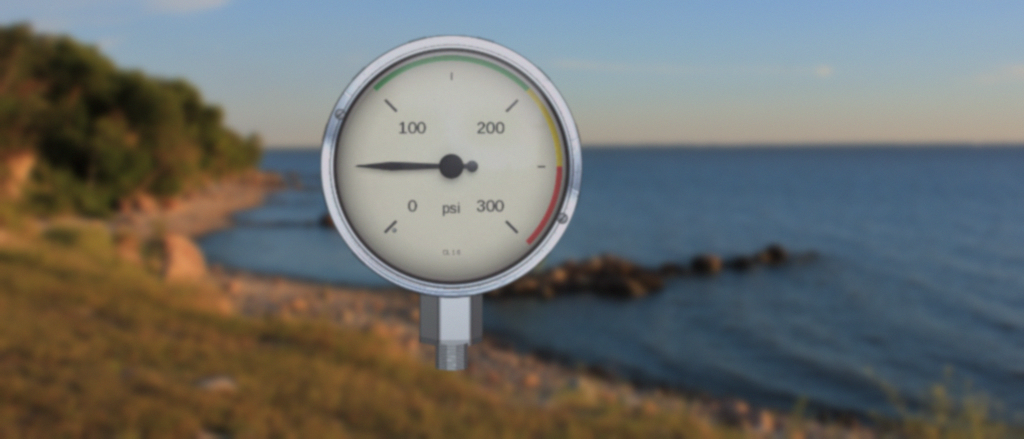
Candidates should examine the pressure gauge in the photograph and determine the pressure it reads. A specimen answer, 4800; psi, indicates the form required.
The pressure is 50; psi
